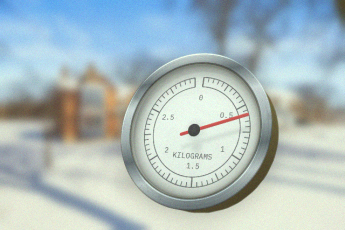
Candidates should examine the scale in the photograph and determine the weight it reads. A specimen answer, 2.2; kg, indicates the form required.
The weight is 0.6; kg
